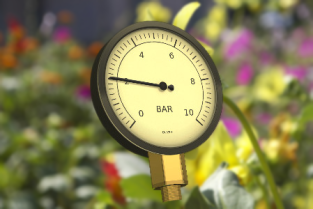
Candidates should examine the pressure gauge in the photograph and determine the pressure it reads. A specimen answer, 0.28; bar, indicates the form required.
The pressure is 2; bar
